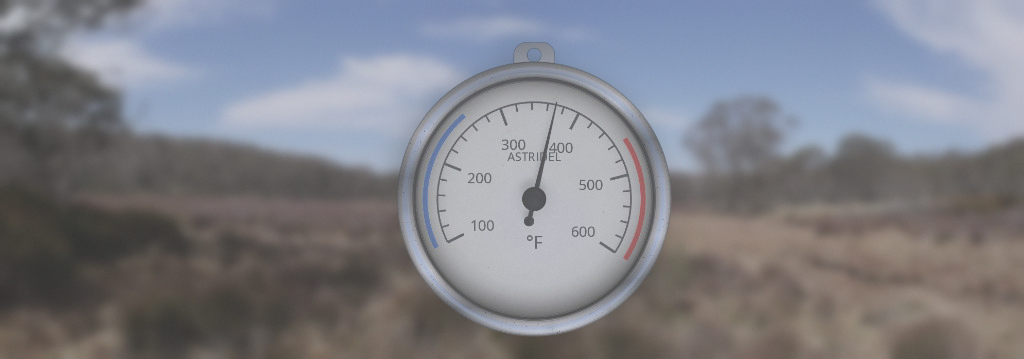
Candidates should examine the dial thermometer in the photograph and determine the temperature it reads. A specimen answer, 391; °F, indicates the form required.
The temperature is 370; °F
